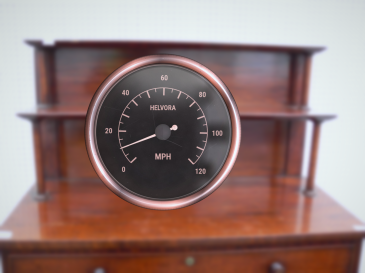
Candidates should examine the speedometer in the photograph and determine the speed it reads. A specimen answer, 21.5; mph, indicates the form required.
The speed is 10; mph
